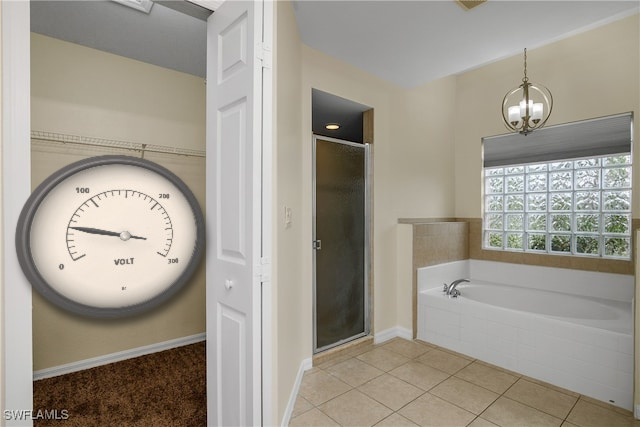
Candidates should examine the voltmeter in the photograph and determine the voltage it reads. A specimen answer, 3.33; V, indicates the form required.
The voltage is 50; V
